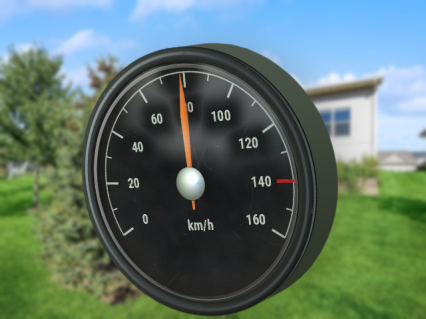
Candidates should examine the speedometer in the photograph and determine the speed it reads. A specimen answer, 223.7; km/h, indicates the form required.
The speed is 80; km/h
